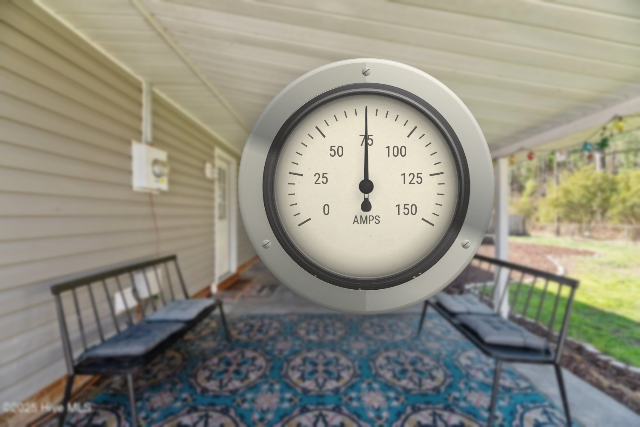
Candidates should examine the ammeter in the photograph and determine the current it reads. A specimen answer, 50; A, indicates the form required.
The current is 75; A
